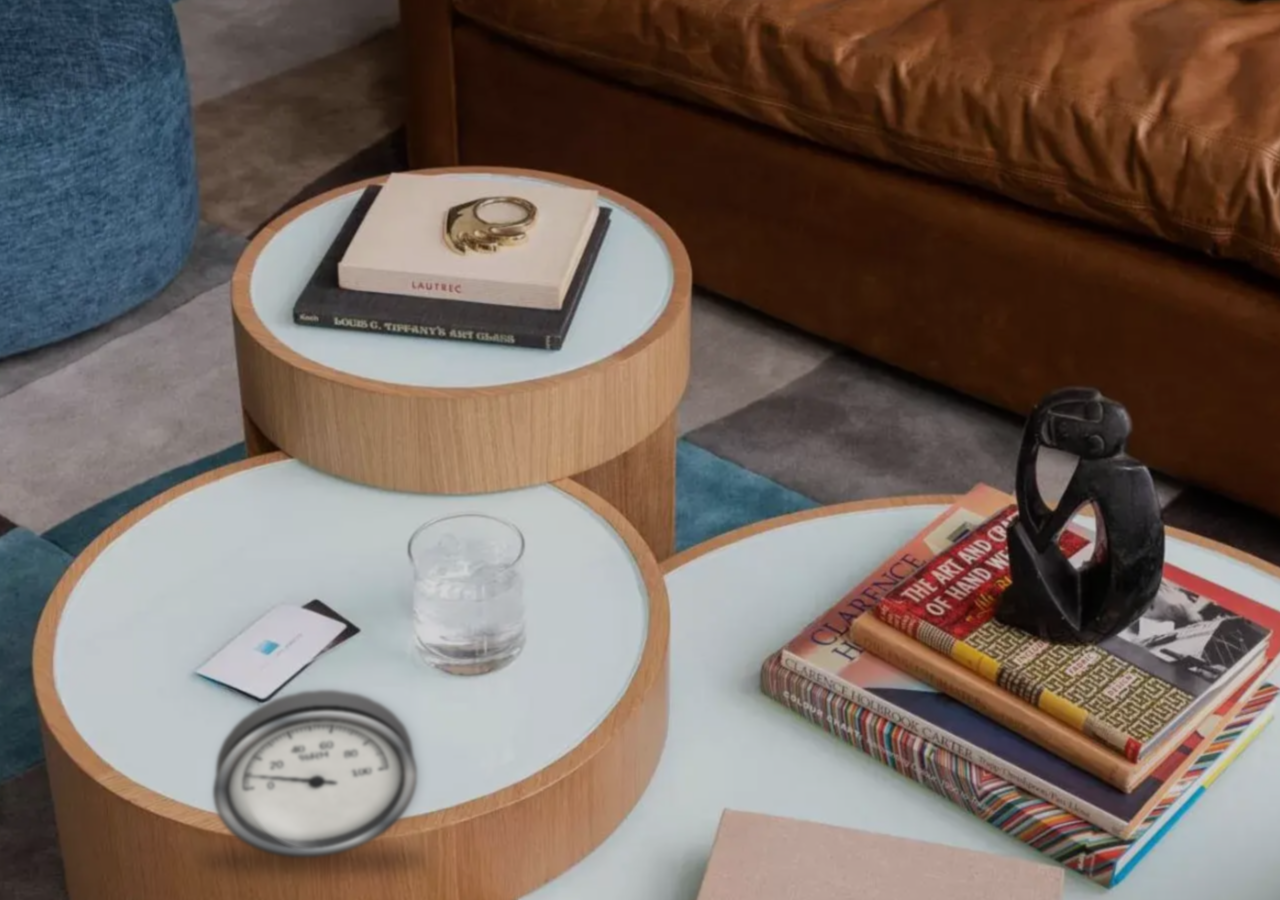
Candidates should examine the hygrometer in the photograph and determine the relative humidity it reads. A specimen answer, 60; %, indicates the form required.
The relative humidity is 10; %
